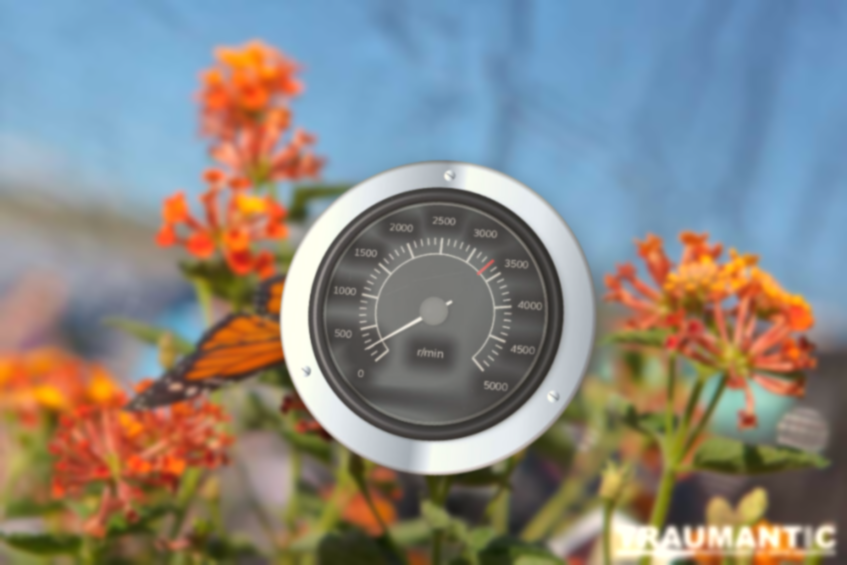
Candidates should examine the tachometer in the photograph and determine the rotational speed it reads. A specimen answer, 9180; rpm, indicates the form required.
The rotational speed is 200; rpm
